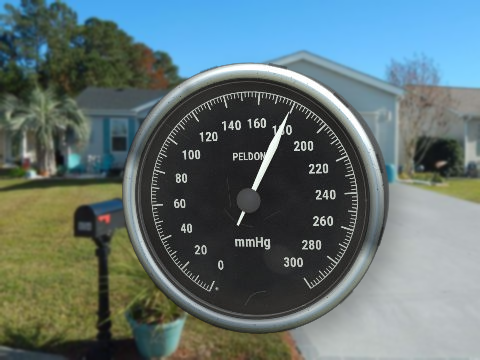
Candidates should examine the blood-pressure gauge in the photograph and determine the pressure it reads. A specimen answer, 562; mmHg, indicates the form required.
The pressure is 180; mmHg
